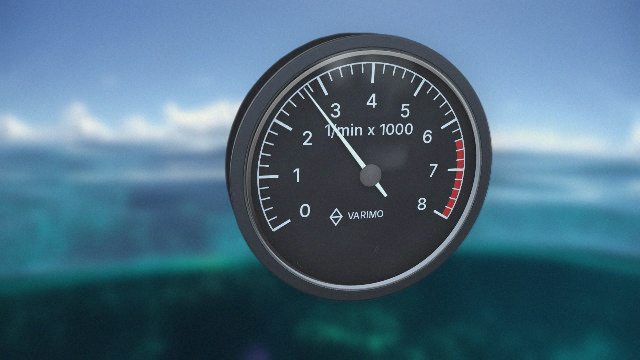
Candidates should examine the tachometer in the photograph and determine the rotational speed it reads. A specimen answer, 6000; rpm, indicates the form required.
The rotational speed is 2700; rpm
